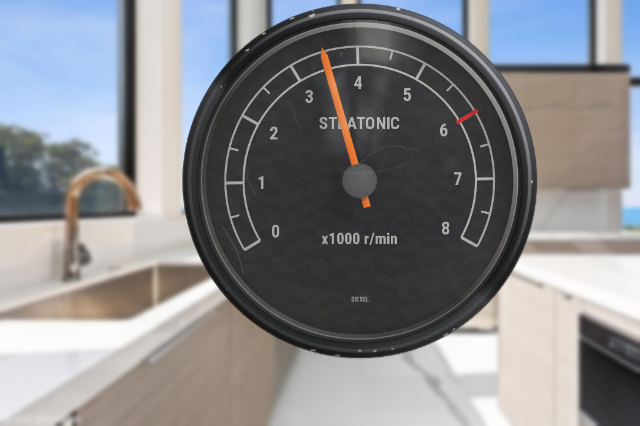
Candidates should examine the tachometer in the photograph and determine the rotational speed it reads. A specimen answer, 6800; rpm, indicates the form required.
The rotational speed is 3500; rpm
